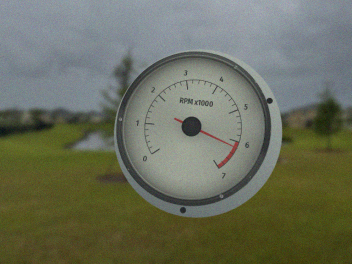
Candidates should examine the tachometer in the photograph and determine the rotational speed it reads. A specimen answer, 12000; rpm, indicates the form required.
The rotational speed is 6200; rpm
